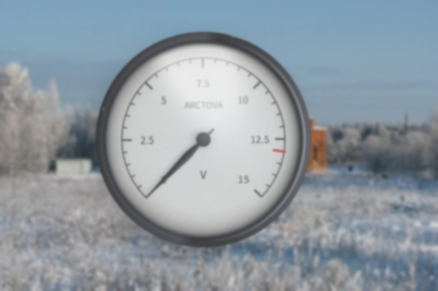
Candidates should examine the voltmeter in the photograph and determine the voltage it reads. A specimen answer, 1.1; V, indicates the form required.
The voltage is 0; V
